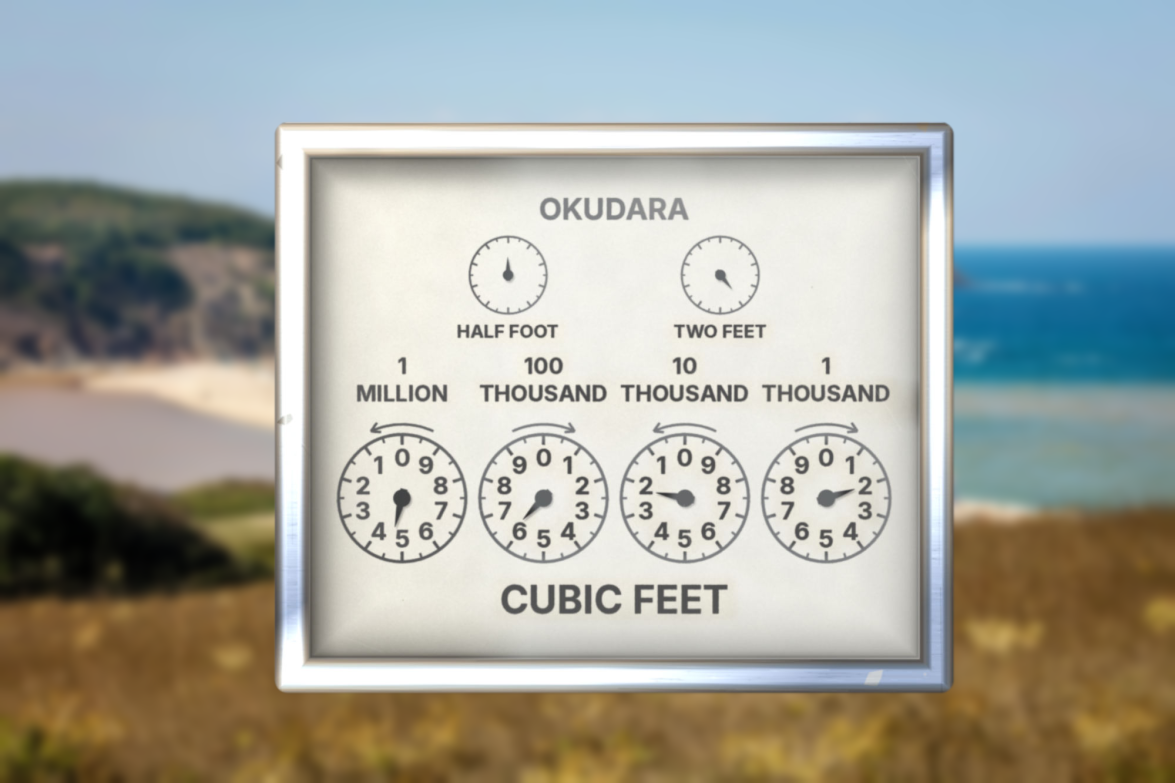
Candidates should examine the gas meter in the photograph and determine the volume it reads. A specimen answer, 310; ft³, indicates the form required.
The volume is 462200; ft³
